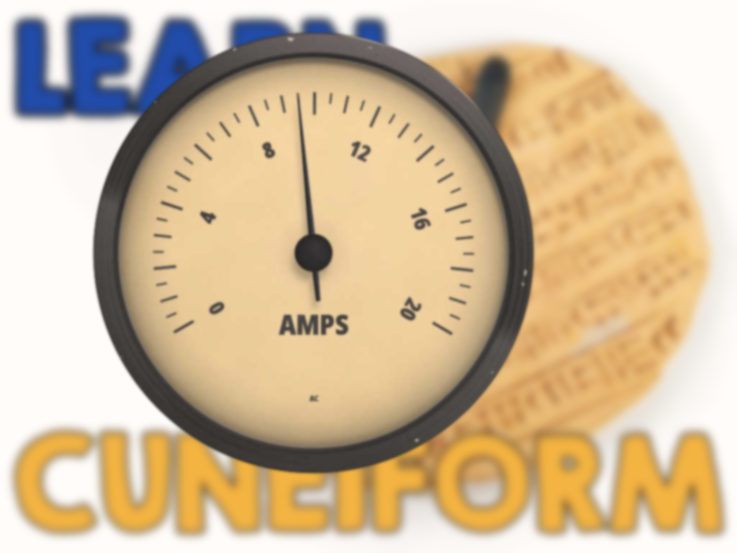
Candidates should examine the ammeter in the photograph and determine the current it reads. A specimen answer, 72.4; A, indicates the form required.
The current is 9.5; A
